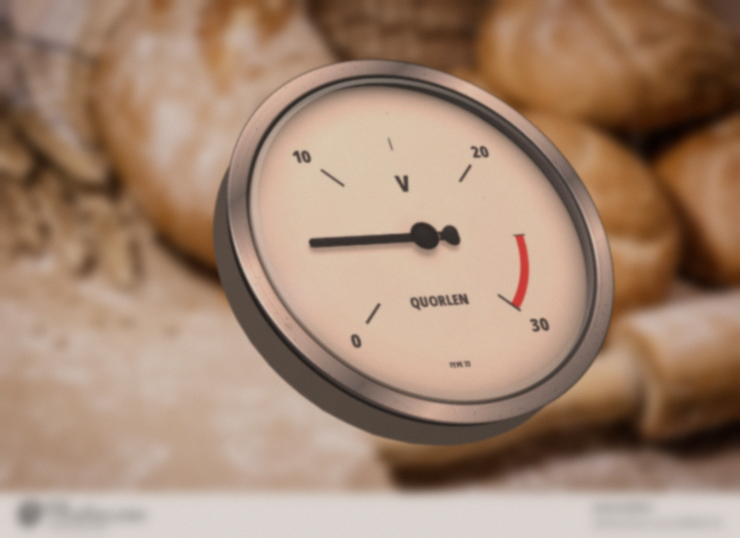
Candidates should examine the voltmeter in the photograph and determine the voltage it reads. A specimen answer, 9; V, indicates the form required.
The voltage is 5; V
